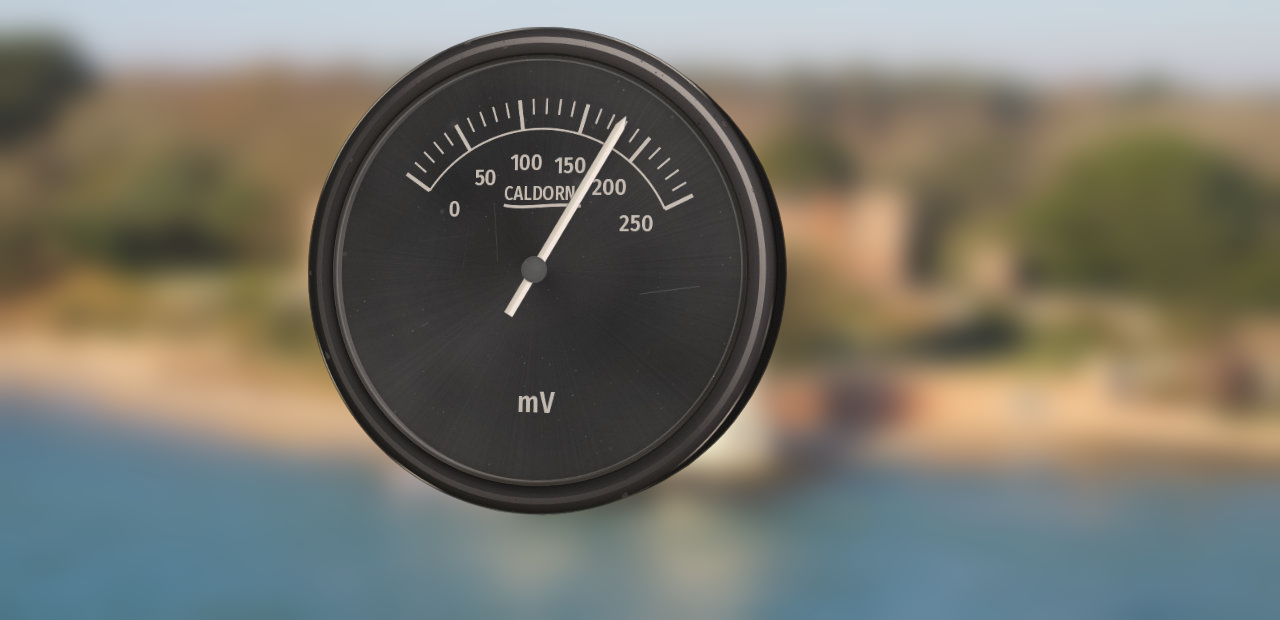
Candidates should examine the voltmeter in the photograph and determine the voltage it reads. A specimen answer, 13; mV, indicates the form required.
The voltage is 180; mV
